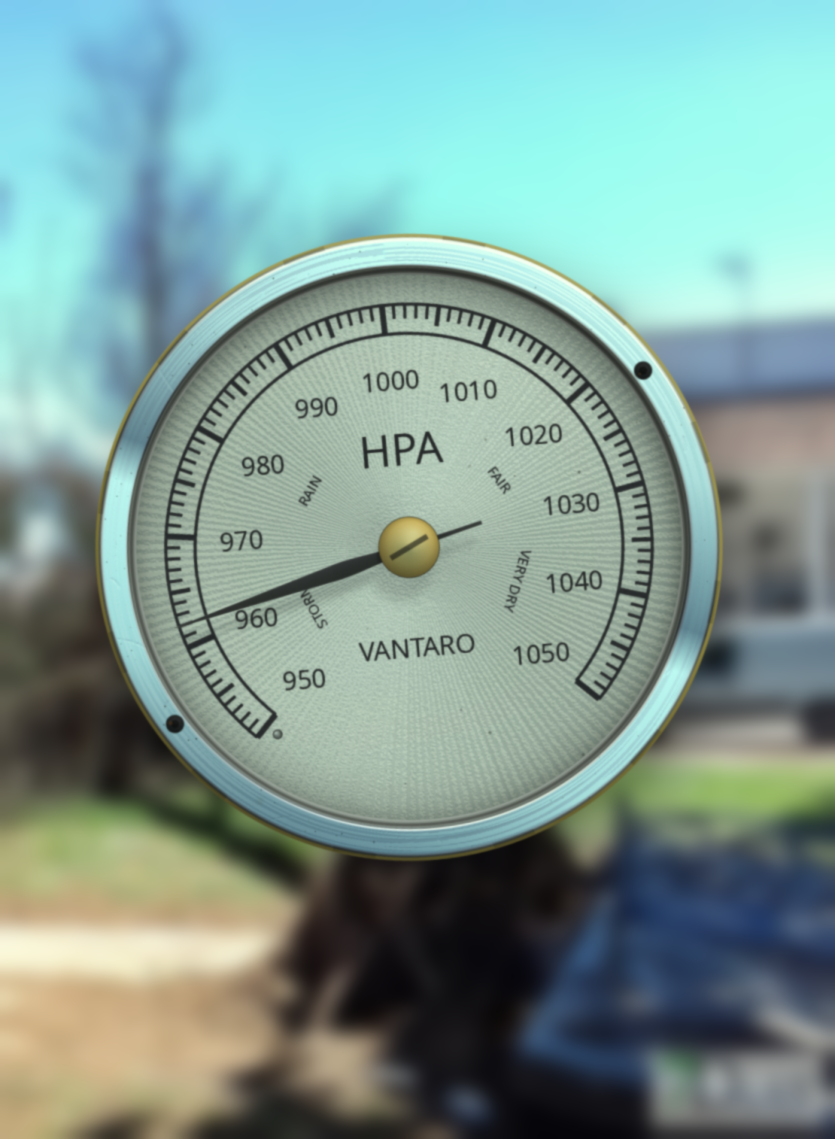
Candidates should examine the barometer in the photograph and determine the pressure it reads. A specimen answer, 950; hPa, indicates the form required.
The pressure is 962; hPa
